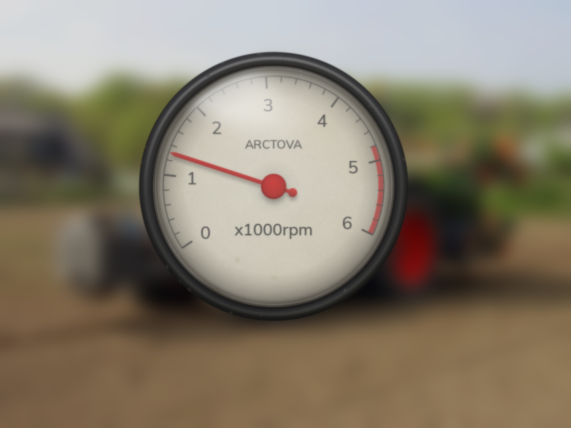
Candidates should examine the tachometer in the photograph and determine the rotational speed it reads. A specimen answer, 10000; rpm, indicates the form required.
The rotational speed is 1300; rpm
